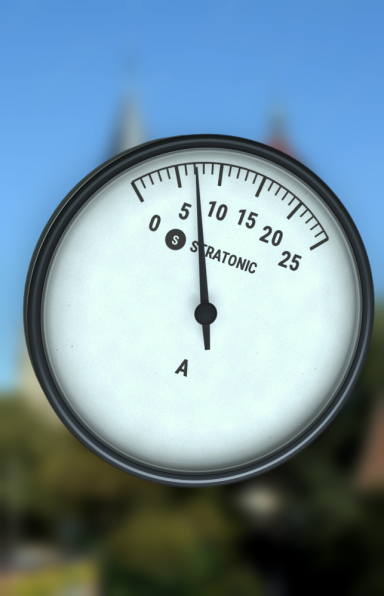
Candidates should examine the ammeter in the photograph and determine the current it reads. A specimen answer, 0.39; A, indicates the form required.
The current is 7; A
